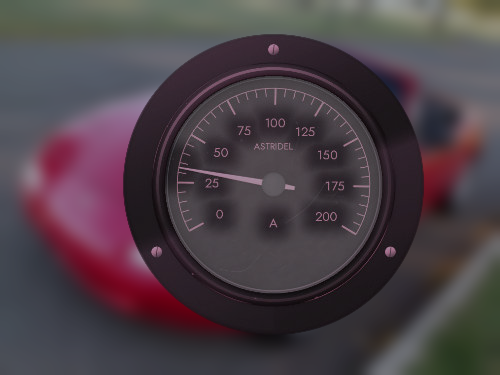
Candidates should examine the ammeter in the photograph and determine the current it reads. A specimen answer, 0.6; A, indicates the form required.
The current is 32.5; A
